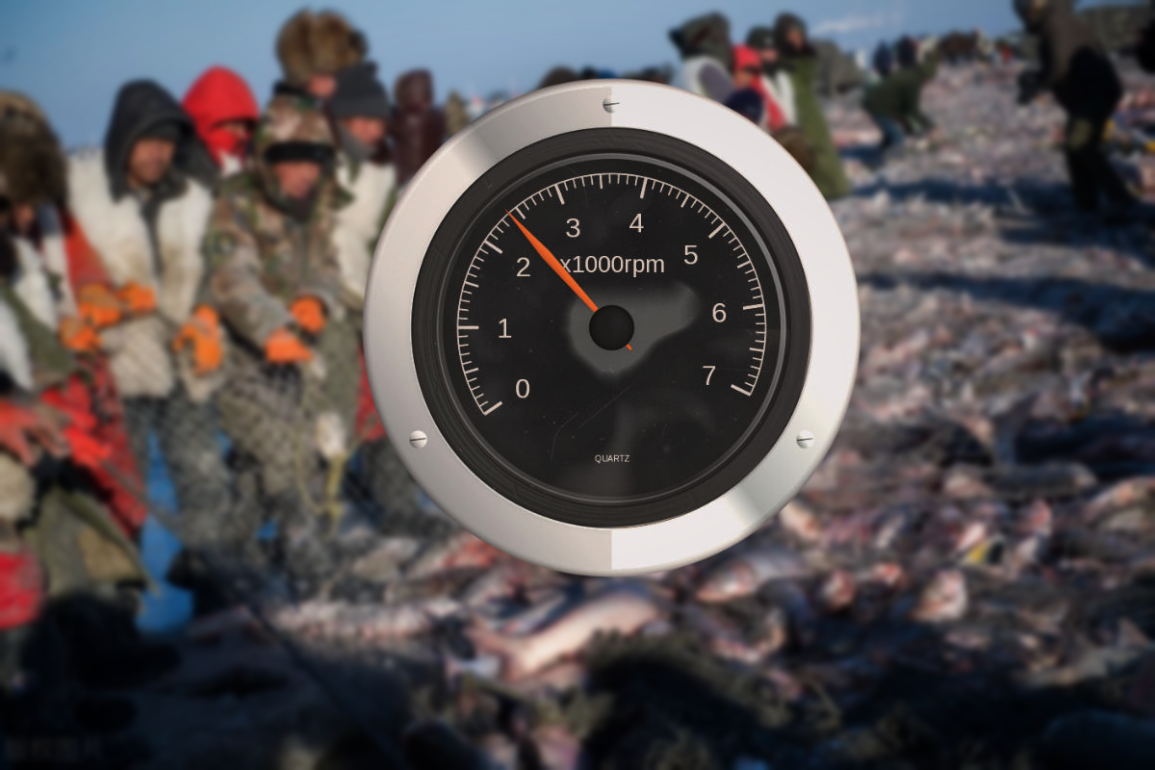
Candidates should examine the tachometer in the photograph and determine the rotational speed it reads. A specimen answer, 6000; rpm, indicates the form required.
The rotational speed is 2400; rpm
